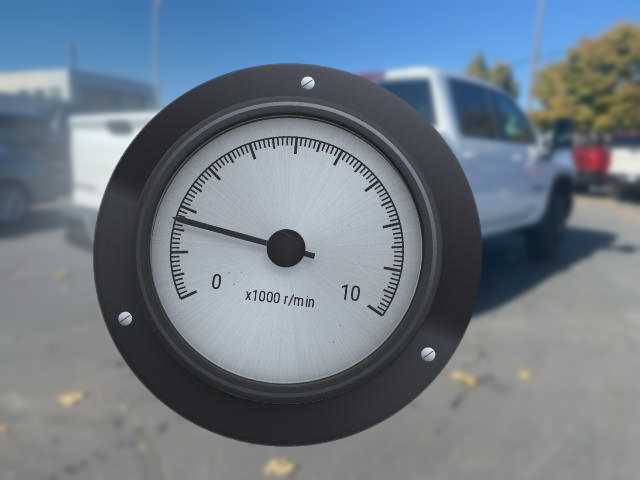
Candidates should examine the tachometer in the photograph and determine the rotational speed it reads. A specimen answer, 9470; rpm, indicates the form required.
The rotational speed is 1700; rpm
